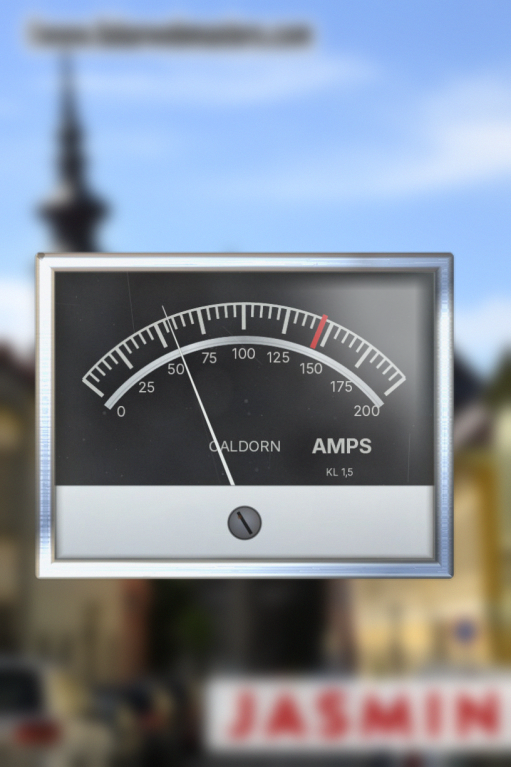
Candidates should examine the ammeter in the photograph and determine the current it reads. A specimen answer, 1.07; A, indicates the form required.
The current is 57.5; A
